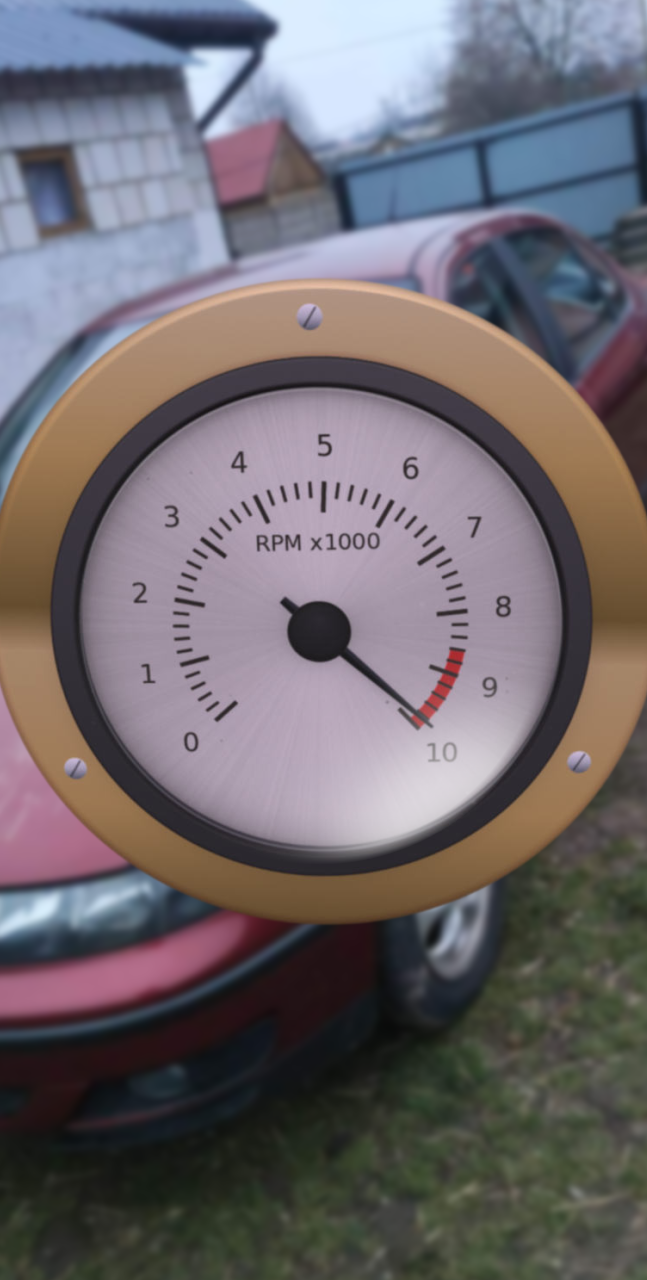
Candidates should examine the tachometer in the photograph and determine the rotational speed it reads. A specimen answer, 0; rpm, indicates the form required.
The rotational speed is 9800; rpm
